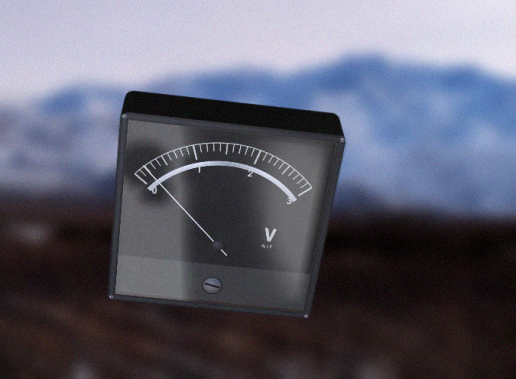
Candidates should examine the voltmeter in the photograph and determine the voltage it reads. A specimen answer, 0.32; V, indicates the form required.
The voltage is 0.2; V
